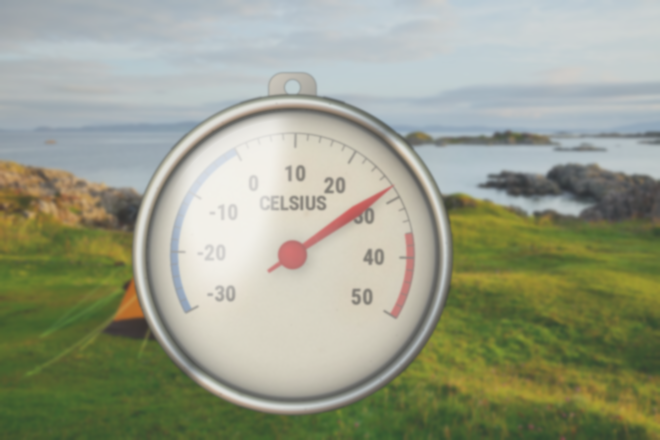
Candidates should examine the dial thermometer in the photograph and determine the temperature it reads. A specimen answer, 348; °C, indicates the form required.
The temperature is 28; °C
